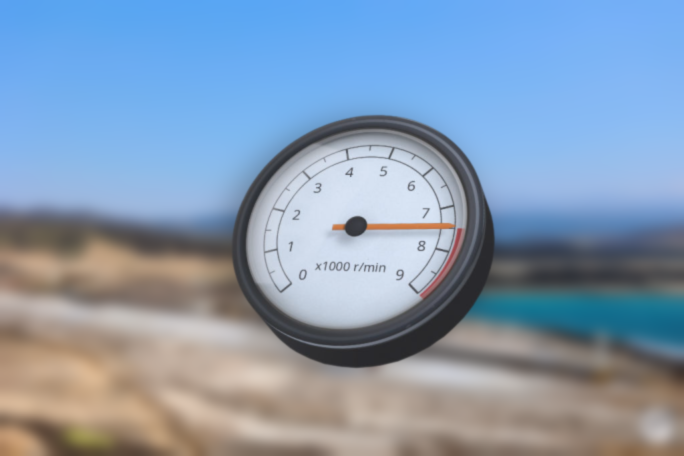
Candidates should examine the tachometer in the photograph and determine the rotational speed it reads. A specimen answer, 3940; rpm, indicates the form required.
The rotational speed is 7500; rpm
